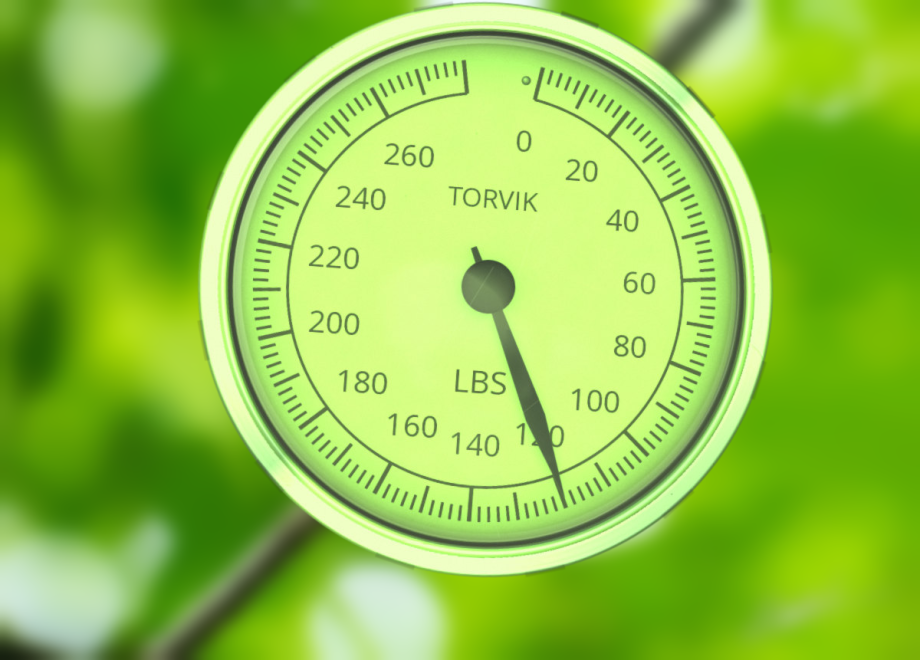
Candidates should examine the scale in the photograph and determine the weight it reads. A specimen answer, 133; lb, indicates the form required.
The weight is 120; lb
